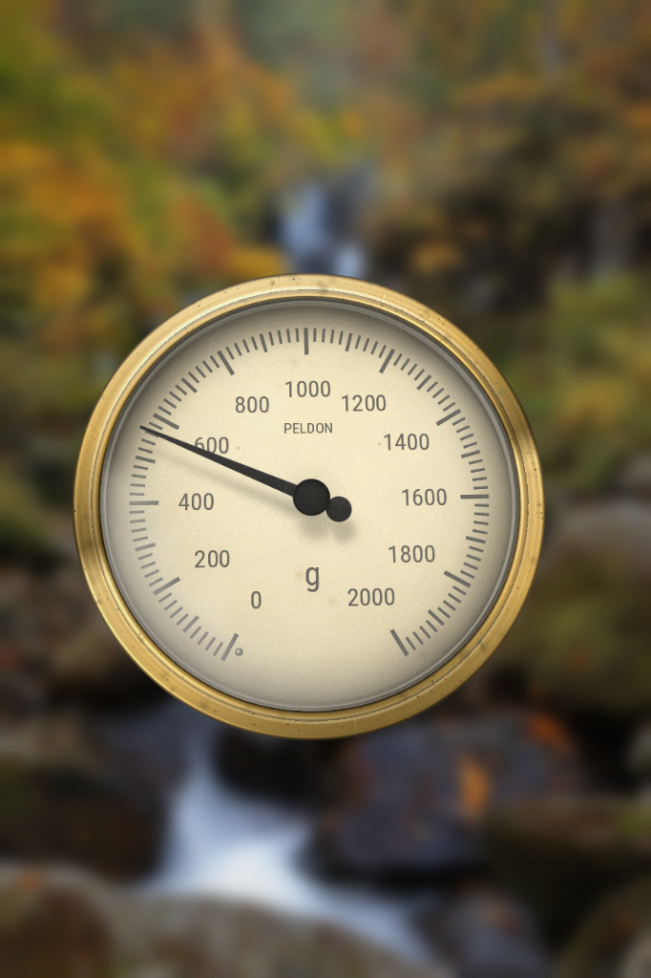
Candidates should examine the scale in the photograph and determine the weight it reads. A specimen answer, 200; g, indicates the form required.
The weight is 560; g
